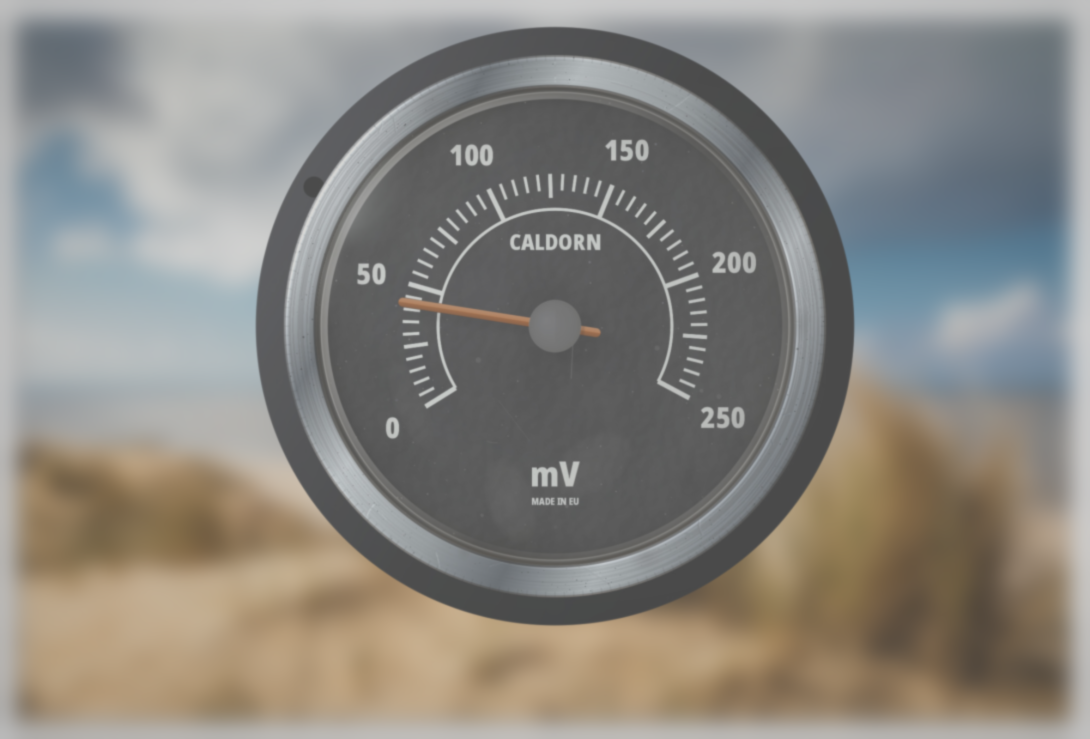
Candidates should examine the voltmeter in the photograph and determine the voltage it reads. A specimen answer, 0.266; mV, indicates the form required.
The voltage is 42.5; mV
